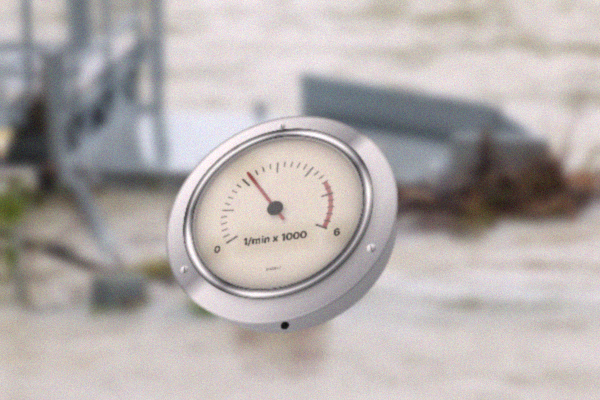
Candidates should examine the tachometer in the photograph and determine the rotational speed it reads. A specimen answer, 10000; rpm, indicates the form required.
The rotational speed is 2200; rpm
